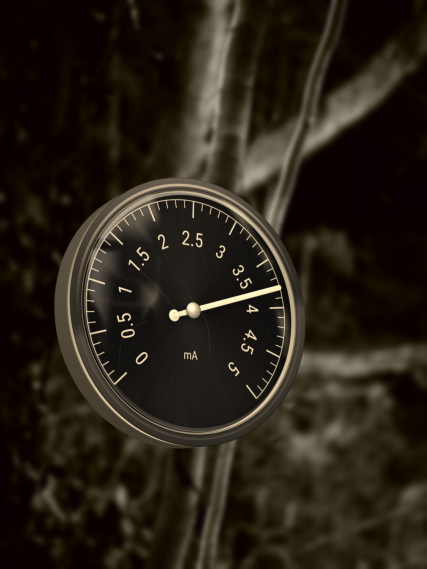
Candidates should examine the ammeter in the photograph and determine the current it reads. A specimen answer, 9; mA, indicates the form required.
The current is 3.8; mA
